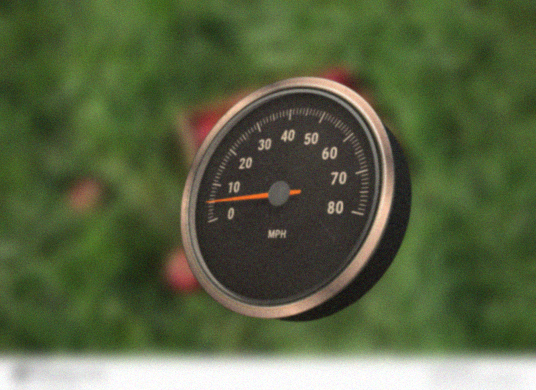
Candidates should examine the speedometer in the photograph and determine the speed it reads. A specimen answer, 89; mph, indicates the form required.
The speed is 5; mph
